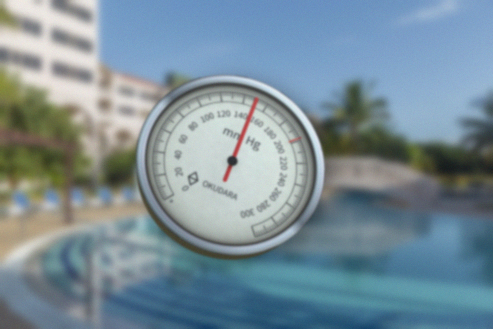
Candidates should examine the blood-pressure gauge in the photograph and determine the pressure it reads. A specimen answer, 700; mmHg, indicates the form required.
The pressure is 150; mmHg
